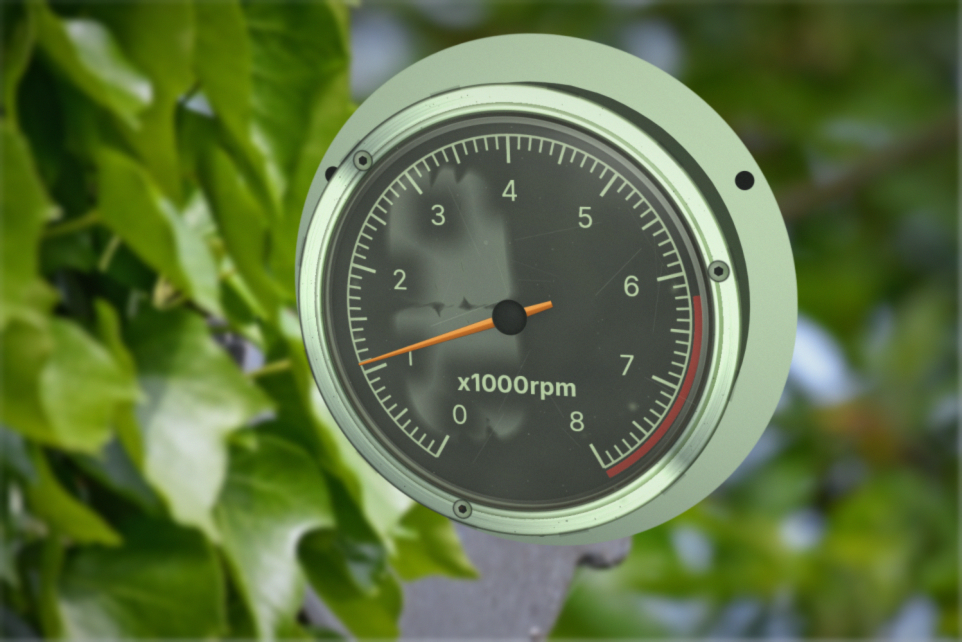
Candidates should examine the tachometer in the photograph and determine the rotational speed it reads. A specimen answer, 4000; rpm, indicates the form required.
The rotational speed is 1100; rpm
